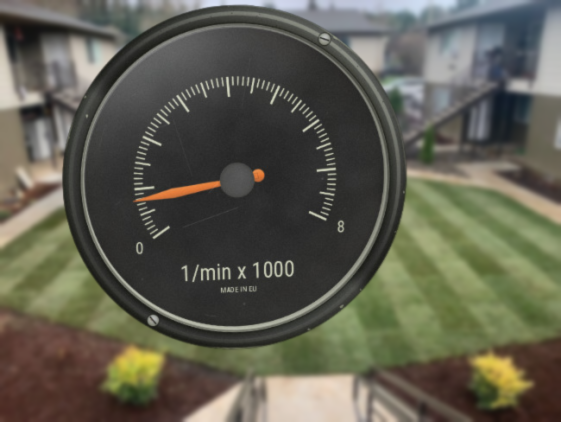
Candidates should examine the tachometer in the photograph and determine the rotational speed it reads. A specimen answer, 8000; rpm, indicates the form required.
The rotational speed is 800; rpm
